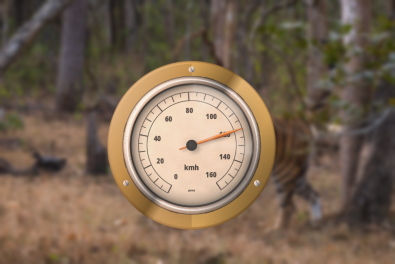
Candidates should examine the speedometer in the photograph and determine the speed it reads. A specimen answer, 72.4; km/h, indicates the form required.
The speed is 120; km/h
